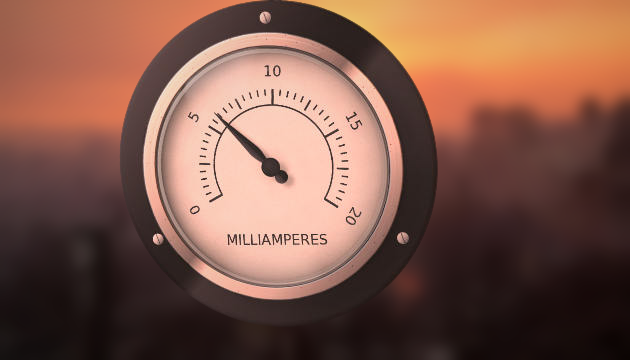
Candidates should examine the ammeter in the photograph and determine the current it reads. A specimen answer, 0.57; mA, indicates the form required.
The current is 6; mA
